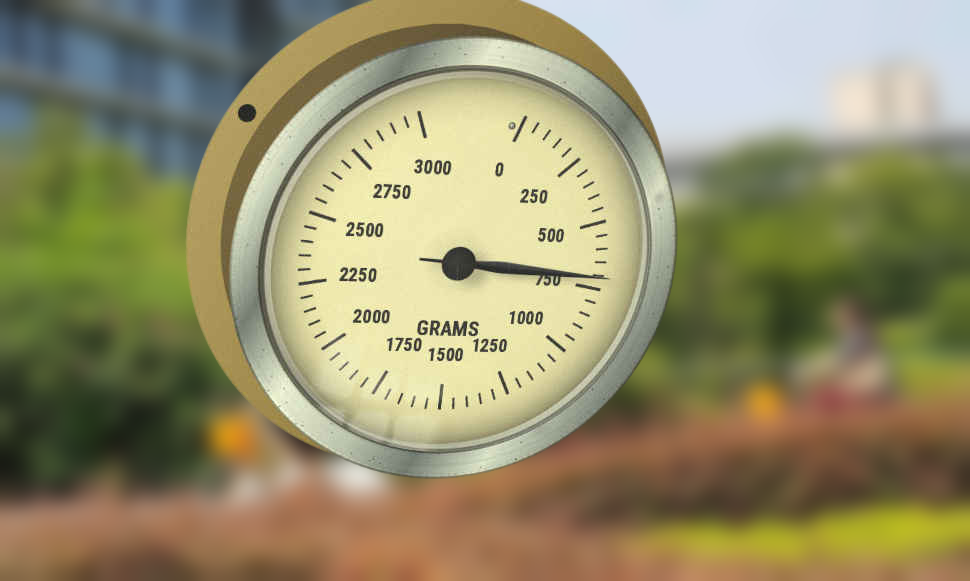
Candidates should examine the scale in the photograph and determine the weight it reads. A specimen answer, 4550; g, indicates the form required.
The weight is 700; g
